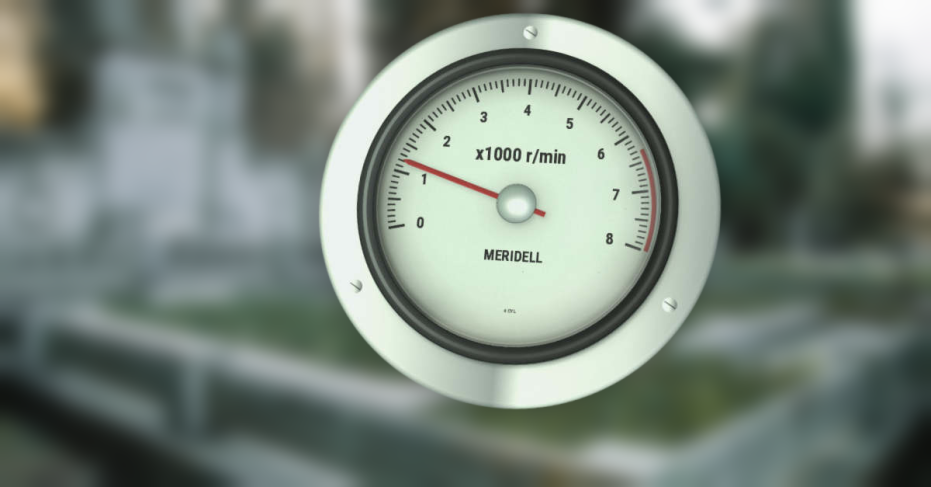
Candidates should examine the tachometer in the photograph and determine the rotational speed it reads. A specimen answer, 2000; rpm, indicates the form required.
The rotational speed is 1200; rpm
